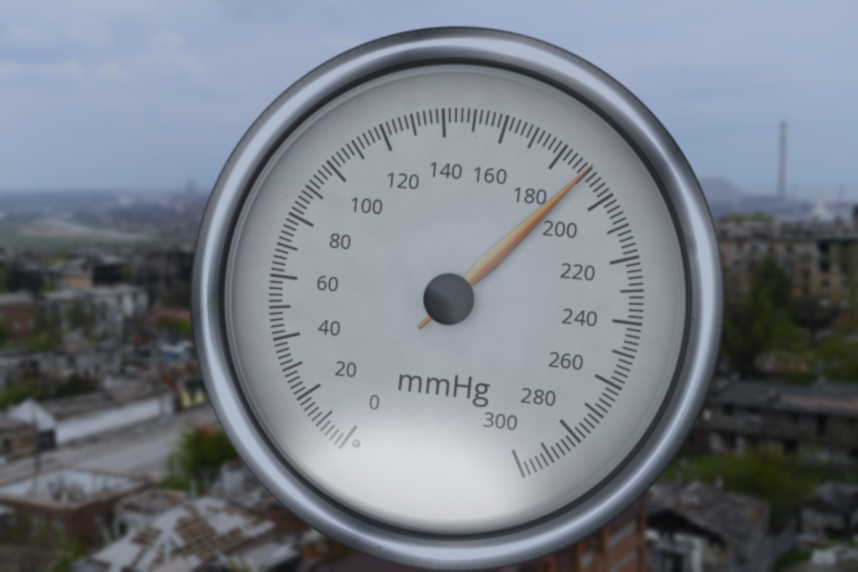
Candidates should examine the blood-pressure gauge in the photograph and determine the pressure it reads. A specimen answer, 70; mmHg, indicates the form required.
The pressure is 190; mmHg
